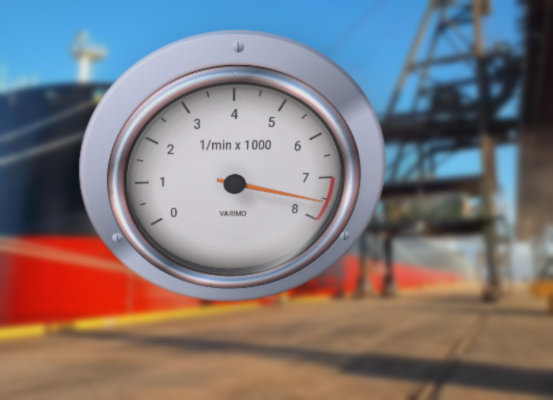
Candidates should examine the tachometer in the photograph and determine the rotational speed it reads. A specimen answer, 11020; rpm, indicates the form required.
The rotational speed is 7500; rpm
